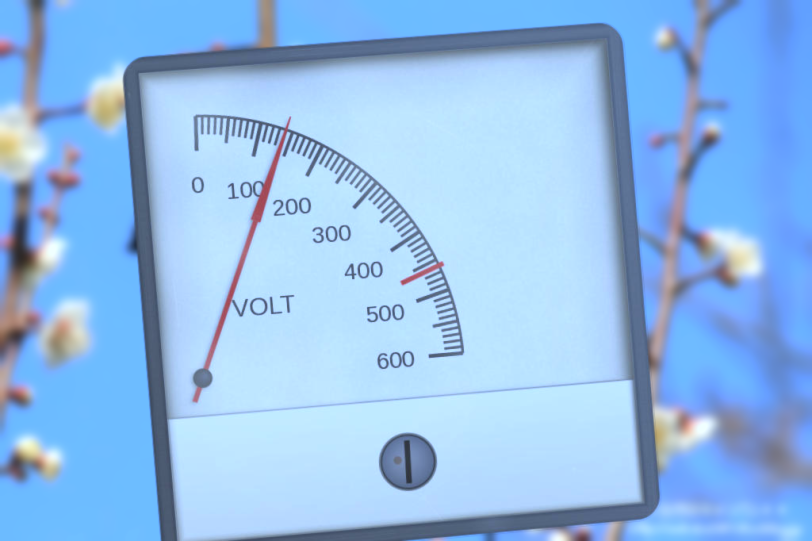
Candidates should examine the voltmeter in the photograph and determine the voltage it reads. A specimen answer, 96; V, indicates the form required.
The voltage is 140; V
